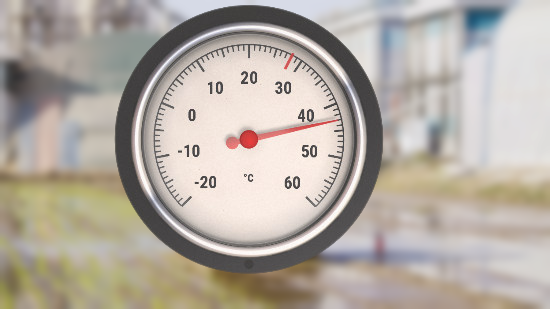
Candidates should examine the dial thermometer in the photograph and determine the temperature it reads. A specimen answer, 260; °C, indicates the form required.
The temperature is 43; °C
